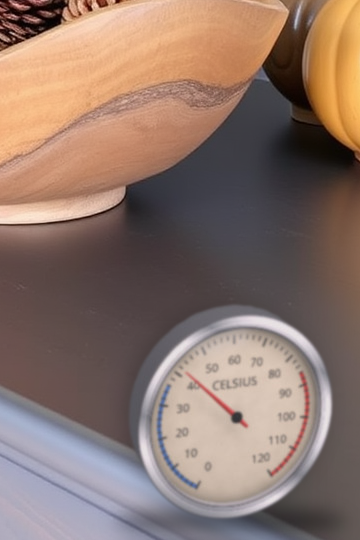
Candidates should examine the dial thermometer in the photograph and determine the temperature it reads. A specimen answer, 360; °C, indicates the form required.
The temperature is 42; °C
